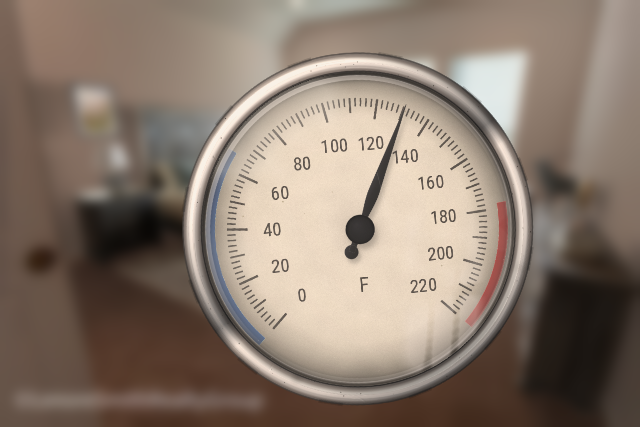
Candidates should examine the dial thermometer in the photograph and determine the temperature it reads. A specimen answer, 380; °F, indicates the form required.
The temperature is 130; °F
